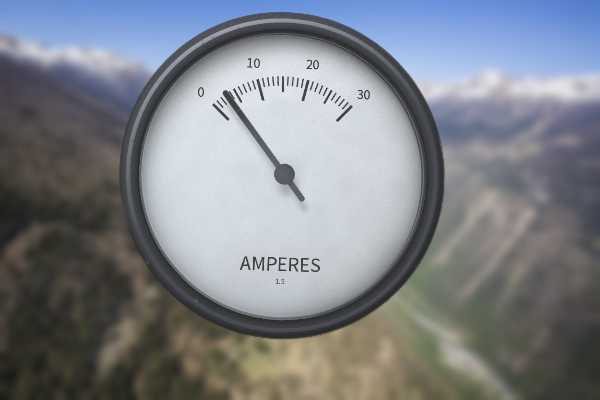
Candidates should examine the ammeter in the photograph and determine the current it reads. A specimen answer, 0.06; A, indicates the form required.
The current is 3; A
